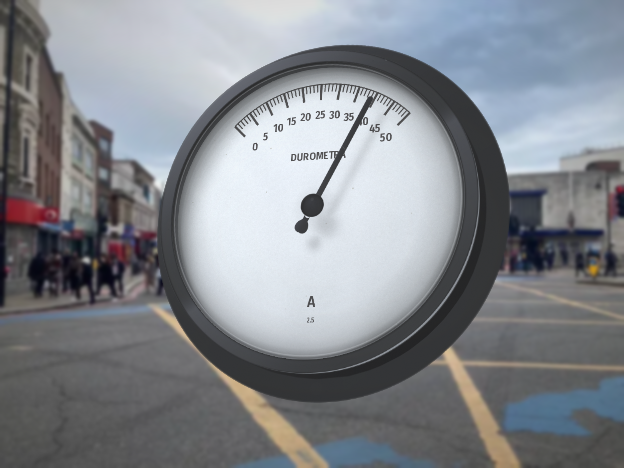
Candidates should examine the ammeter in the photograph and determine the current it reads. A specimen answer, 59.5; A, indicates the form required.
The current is 40; A
